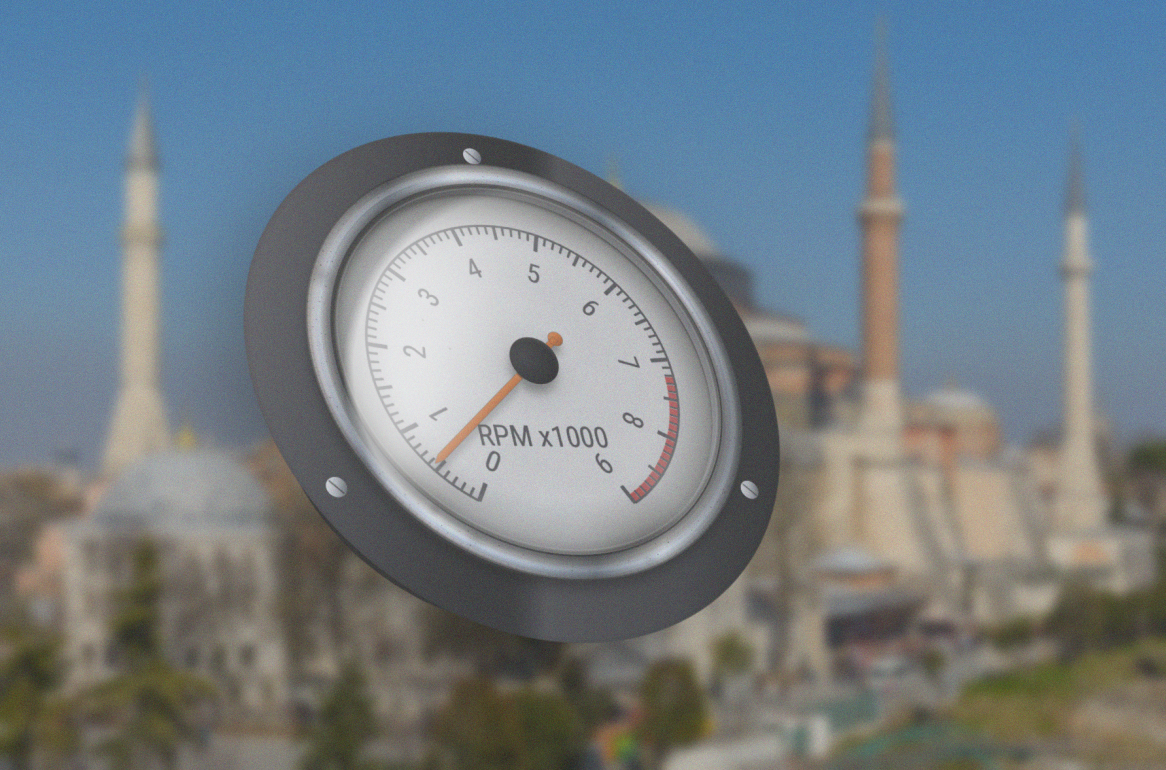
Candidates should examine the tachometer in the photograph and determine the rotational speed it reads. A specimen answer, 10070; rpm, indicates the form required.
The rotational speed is 550; rpm
